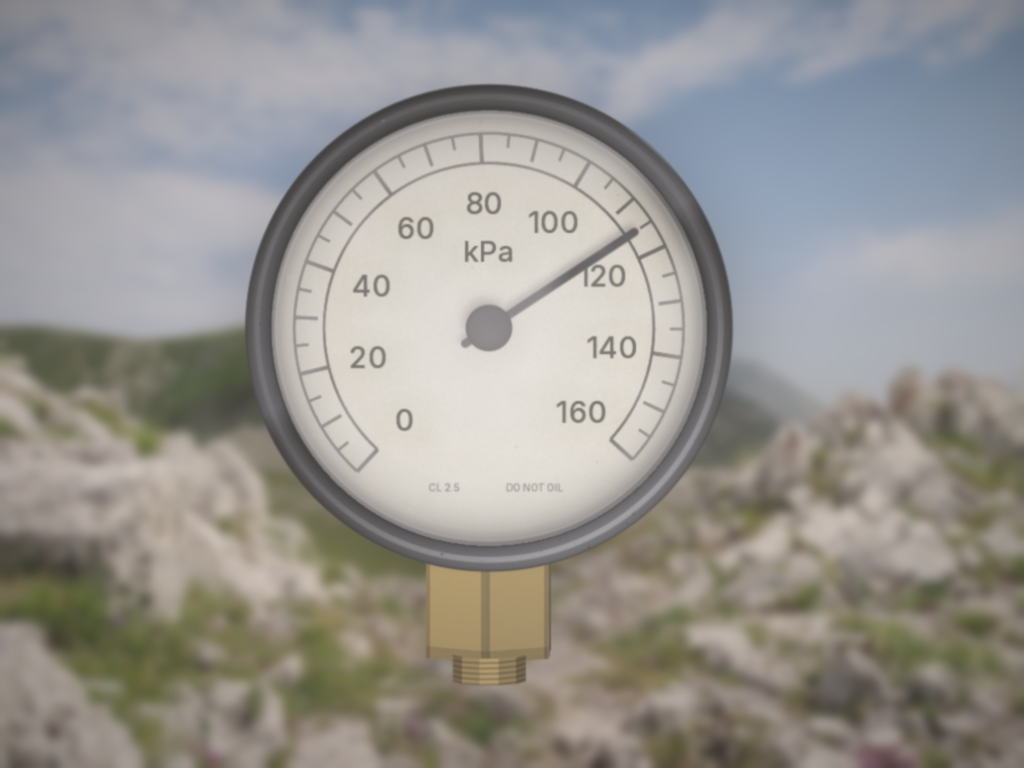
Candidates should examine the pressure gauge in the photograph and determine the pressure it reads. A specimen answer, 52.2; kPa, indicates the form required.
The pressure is 115; kPa
